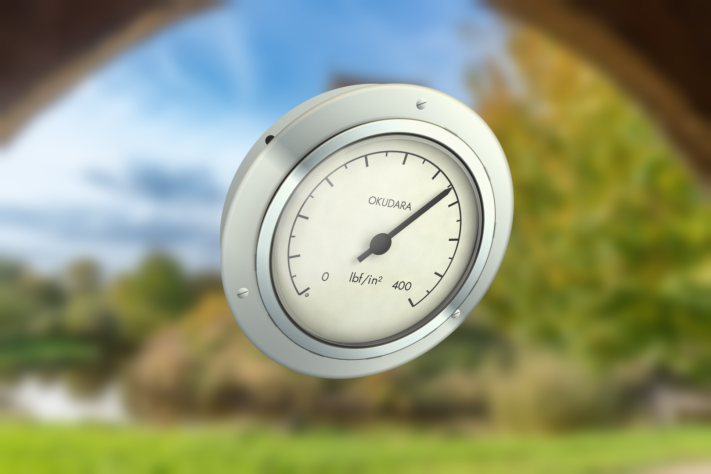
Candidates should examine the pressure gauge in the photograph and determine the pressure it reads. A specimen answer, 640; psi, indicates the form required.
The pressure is 260; psi
